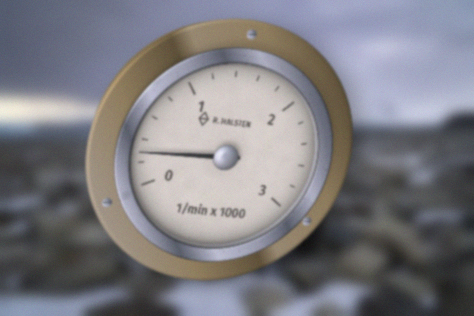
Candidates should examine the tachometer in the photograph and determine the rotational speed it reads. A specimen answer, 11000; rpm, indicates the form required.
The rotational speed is 300; rpm
